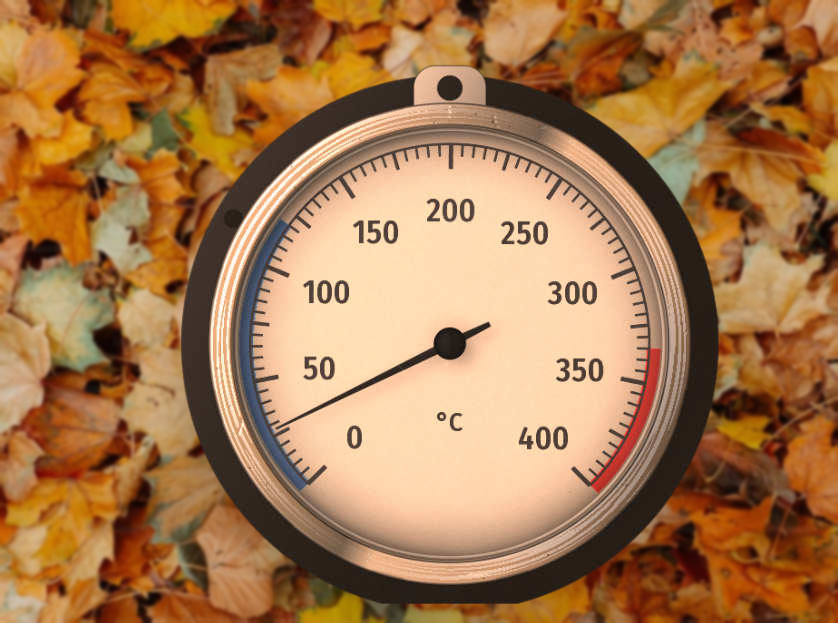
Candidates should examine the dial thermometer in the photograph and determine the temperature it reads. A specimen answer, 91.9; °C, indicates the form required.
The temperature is 27.5; °C
